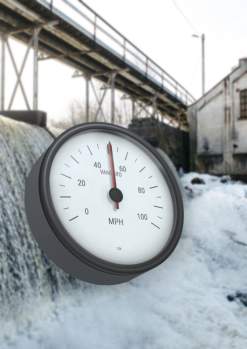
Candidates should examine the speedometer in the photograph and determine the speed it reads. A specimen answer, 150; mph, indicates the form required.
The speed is 50; mph
